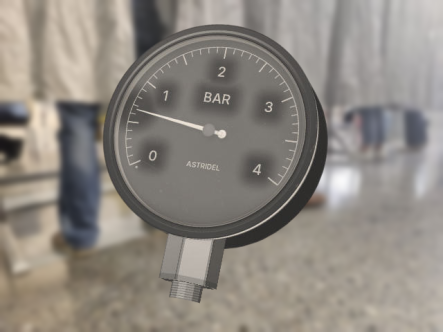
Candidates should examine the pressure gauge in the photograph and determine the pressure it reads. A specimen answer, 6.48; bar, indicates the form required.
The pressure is 0.65; bar
